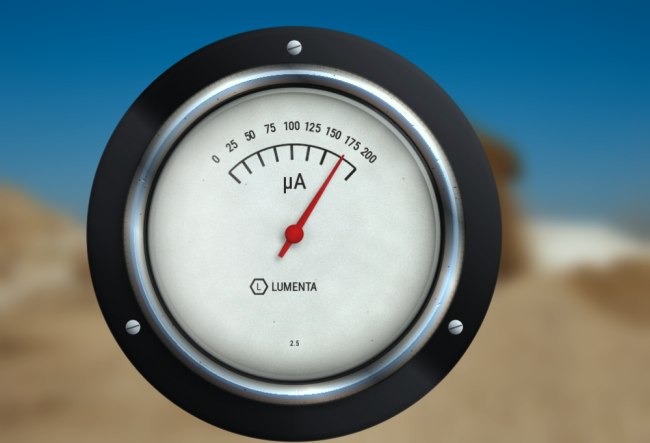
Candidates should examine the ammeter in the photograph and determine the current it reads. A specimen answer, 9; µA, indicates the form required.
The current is 175; µA
